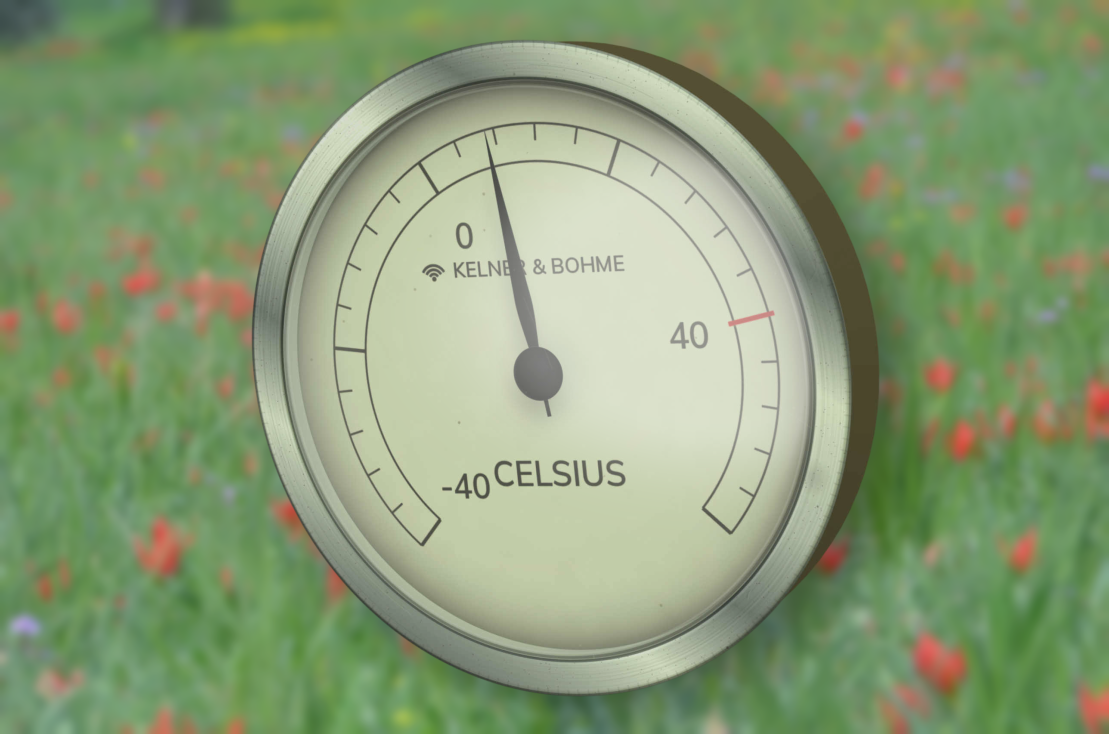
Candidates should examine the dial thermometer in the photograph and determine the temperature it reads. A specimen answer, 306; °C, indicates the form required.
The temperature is 8; °C
